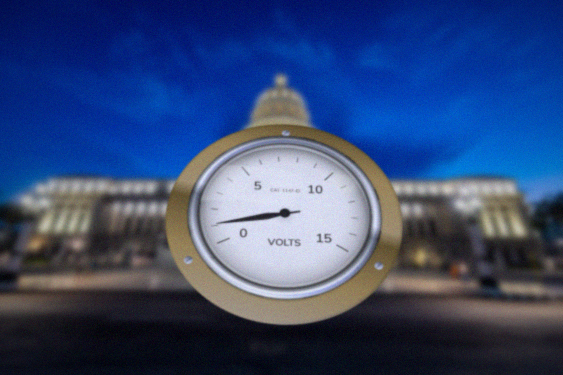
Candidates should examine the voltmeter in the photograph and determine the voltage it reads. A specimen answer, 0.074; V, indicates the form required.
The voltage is 1; V
